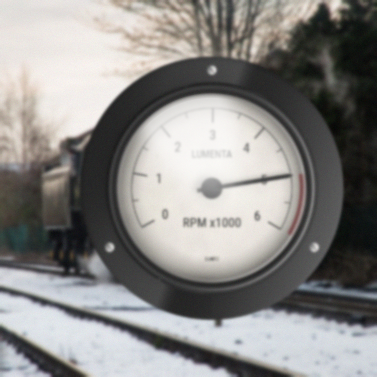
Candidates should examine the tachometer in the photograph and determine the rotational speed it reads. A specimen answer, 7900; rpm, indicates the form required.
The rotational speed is 5000; rpm
